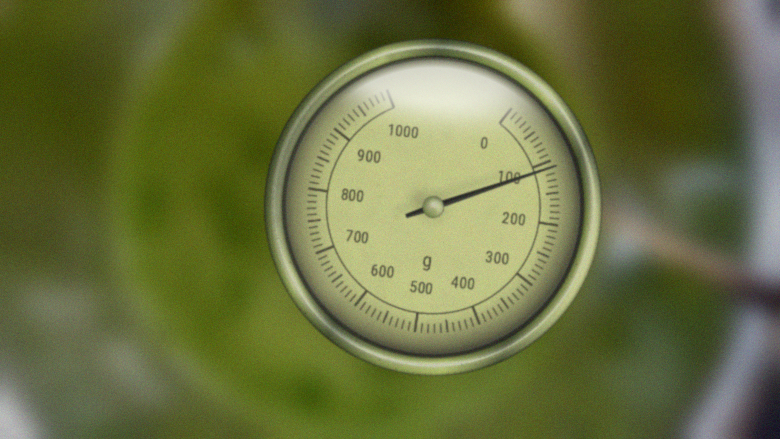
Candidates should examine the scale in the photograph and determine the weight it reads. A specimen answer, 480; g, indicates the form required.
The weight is 110; g
